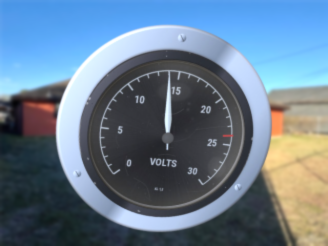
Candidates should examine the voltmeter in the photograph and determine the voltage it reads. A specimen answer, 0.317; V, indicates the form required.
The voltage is 14; V
